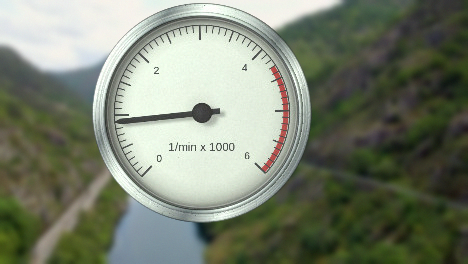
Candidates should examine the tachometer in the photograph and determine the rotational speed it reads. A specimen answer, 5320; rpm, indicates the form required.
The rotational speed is 900; rpm
